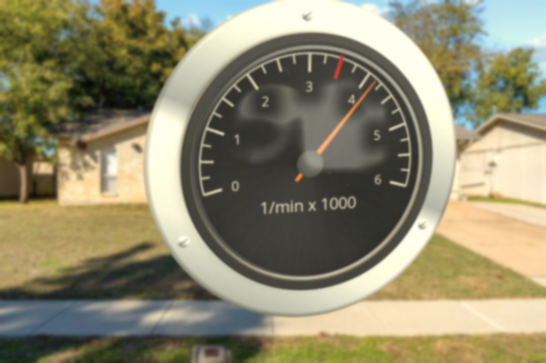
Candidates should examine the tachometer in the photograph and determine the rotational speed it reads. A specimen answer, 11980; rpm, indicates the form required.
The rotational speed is 4125; rpm
